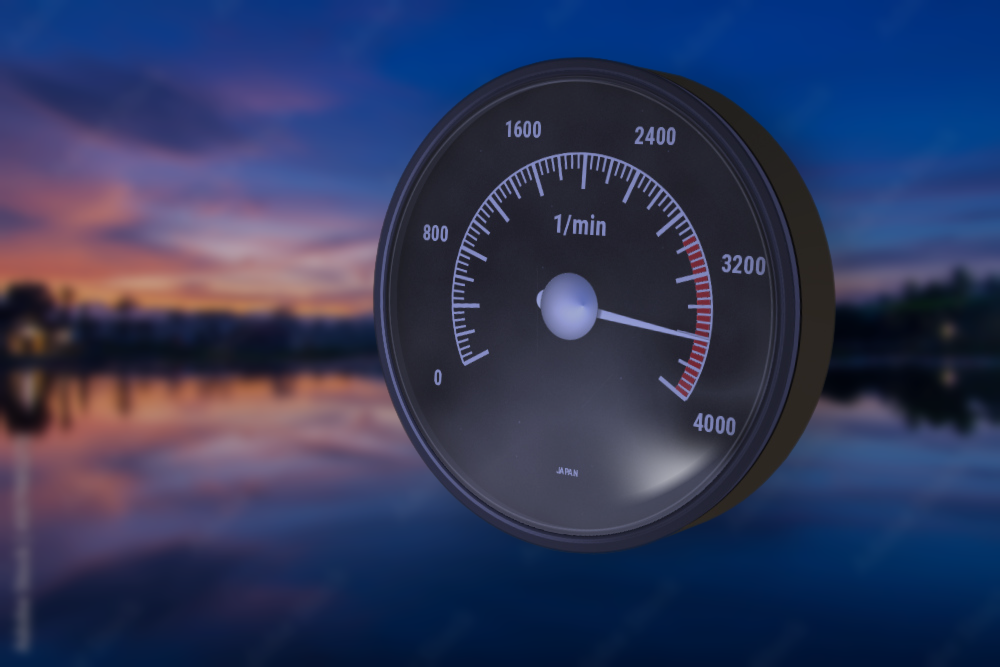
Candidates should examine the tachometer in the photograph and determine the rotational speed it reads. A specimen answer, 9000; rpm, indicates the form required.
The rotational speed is 3600; rpm
